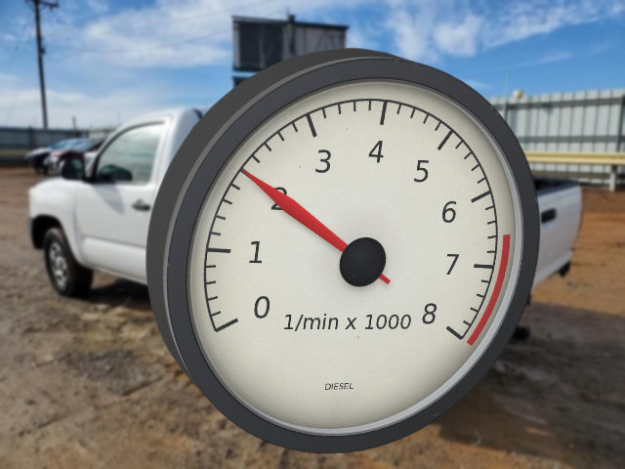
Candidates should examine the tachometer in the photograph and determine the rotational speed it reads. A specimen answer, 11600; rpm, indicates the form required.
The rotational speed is 2000; rpm
